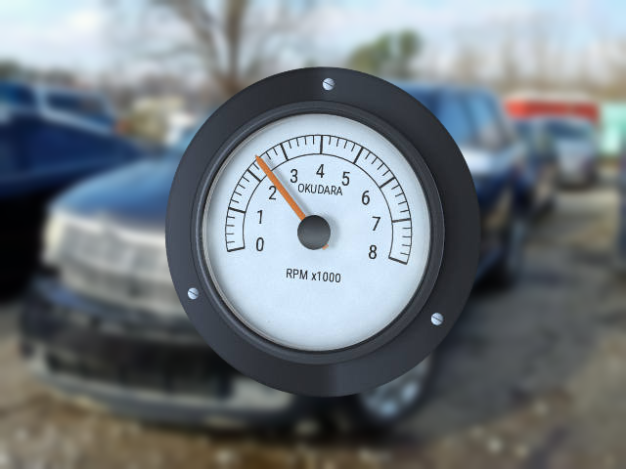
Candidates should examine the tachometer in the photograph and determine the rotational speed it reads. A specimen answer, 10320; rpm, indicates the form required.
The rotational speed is 2400; rpm
